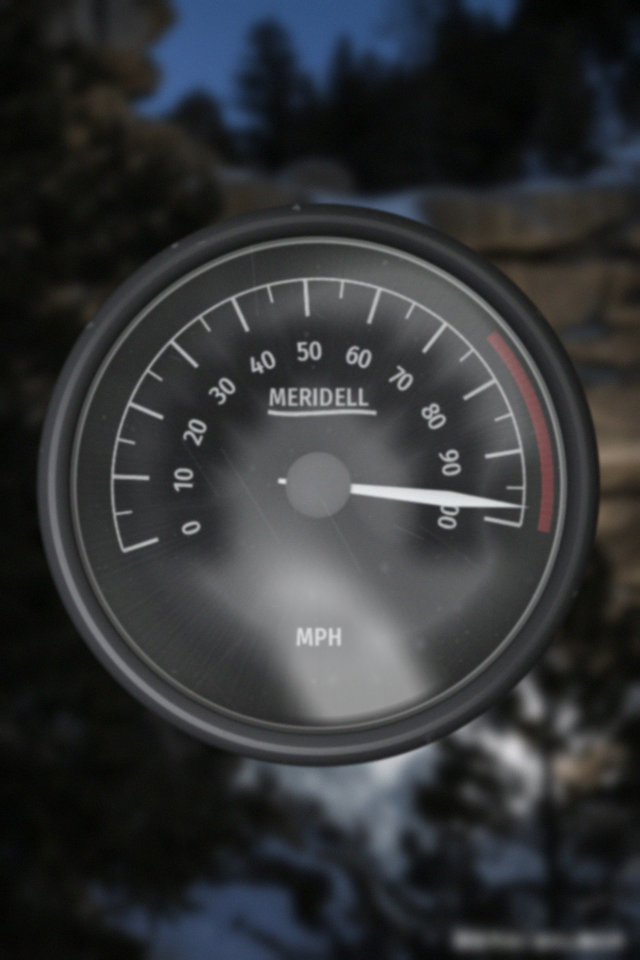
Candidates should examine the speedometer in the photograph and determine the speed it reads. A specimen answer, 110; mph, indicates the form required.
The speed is 97.5; mph
